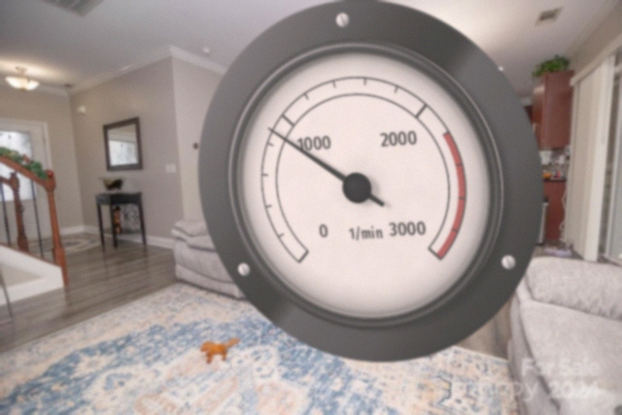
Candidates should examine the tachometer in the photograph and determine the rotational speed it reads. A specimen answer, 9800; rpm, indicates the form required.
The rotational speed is 900; rpm
